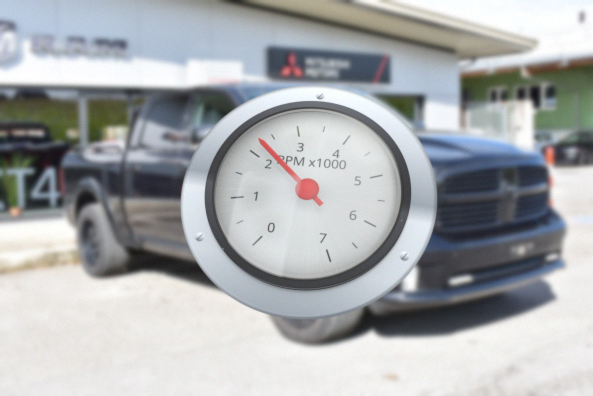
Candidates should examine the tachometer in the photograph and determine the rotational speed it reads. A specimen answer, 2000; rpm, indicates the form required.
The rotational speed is 2250; rpm
